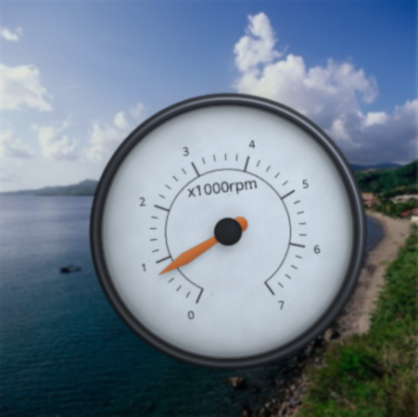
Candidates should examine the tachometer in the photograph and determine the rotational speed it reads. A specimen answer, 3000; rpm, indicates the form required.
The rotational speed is 800; rpm
